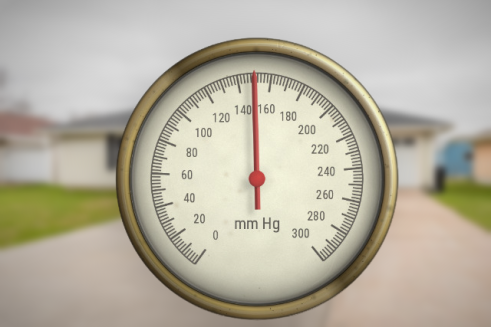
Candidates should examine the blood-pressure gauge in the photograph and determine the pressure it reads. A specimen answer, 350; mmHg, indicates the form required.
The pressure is 150; mmHg
